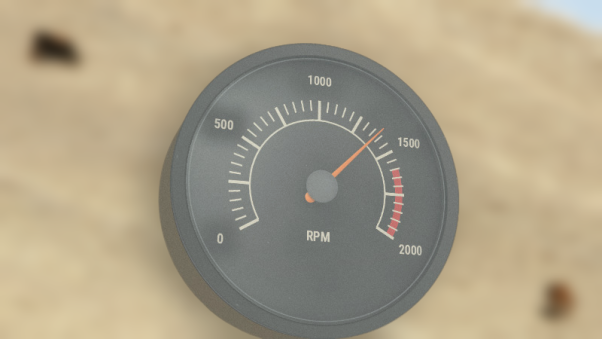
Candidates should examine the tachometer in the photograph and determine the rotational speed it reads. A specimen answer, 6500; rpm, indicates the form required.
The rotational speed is 1375; rpm
